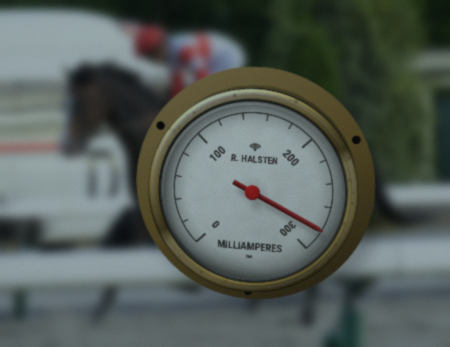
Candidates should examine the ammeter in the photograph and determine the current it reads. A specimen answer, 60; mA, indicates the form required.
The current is 280; mA
